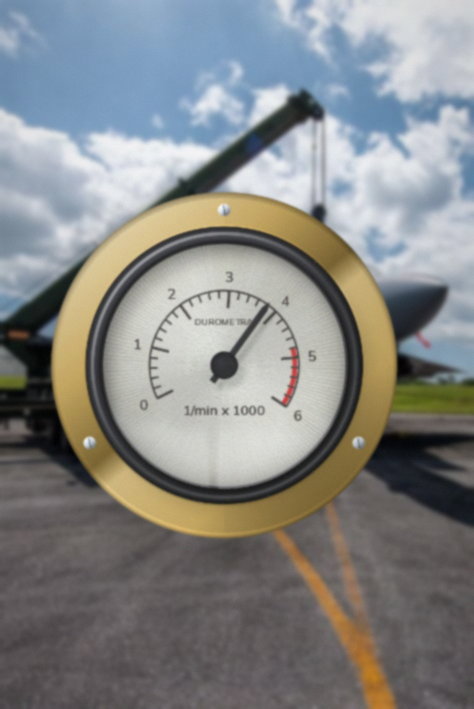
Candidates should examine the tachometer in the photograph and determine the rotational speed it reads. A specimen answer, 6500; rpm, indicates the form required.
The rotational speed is 3800; rpm
